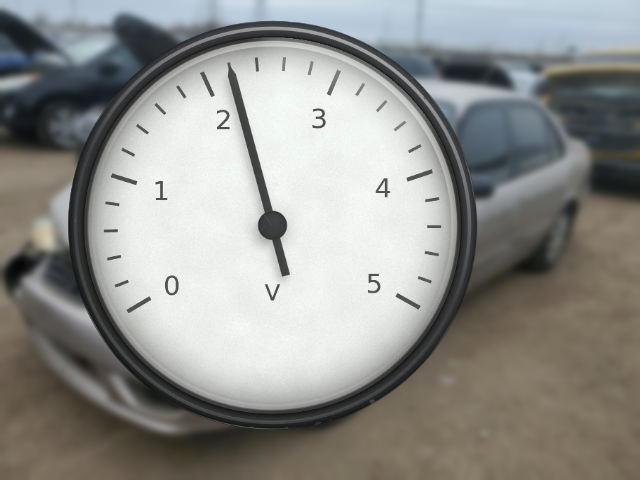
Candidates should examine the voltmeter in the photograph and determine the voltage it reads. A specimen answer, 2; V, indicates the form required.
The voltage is 2.2; V
